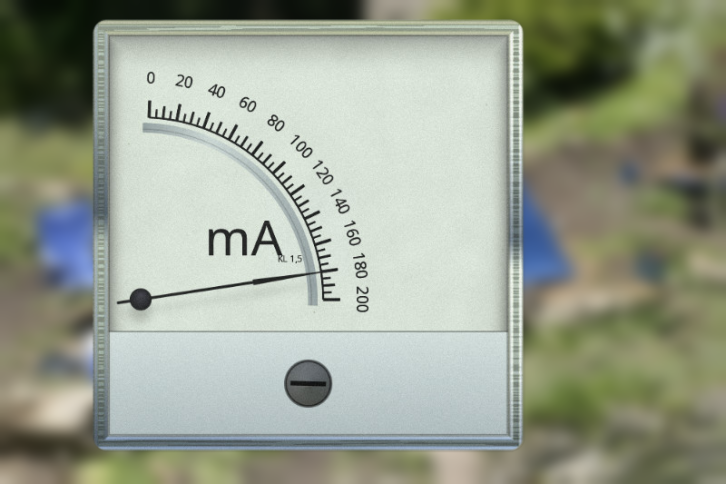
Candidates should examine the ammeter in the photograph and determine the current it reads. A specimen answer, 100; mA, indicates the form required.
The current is 180; mA
